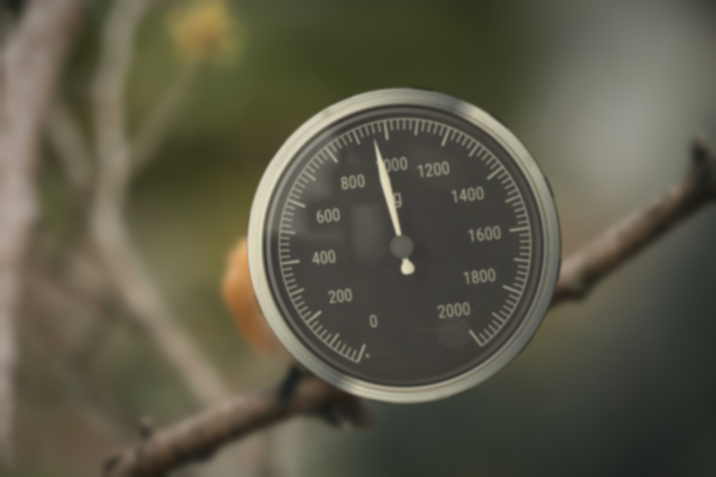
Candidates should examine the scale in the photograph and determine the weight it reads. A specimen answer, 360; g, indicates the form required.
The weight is 960; g
